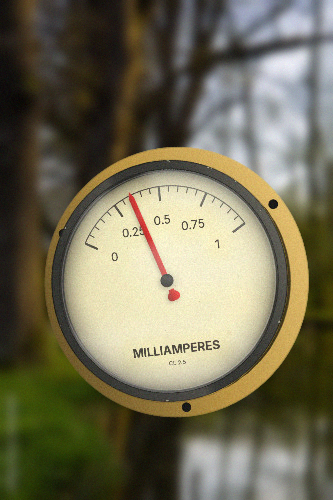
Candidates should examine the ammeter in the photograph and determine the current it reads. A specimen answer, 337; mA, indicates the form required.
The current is 0.35; mA
